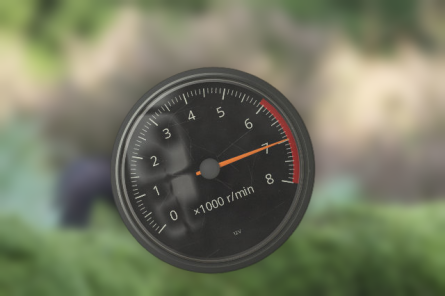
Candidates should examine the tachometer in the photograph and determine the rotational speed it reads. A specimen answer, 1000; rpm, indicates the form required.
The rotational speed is 7000; rpm
